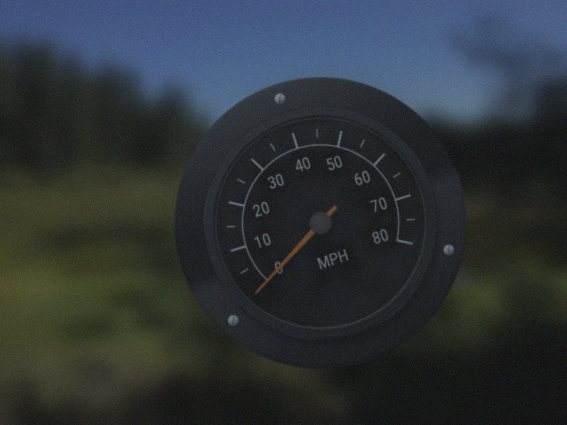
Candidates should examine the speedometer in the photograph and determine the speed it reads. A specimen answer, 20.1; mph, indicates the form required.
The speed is 0; mph
